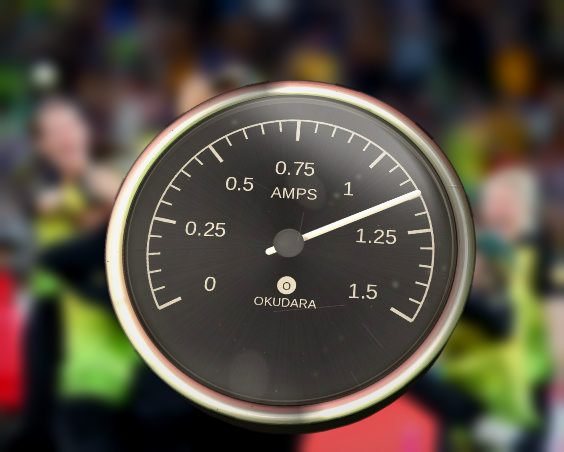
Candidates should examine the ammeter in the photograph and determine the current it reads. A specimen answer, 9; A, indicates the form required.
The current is 1.15; A
